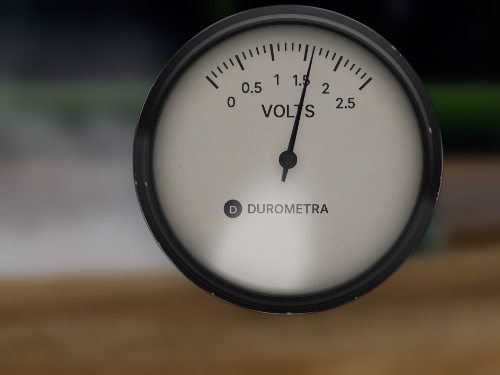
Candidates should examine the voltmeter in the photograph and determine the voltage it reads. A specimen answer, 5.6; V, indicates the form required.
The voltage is 1.6; V
